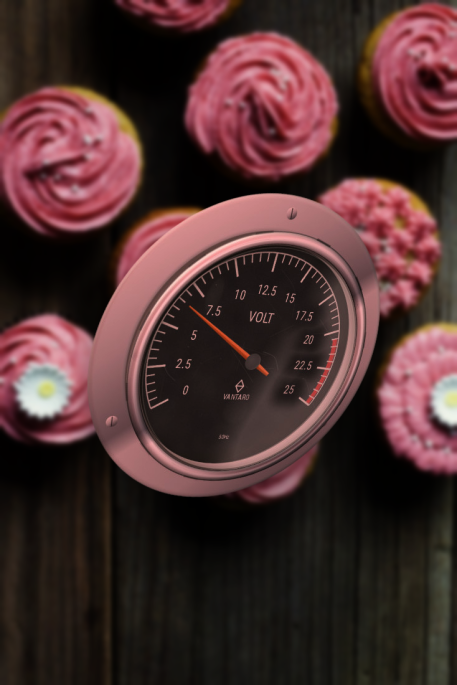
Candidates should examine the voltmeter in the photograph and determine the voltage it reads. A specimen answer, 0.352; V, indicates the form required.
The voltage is 6.5; V
